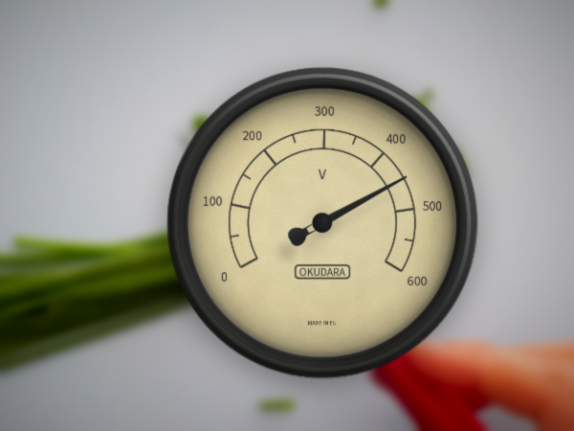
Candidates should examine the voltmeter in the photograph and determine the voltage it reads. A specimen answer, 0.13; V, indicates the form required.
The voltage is 450; V
